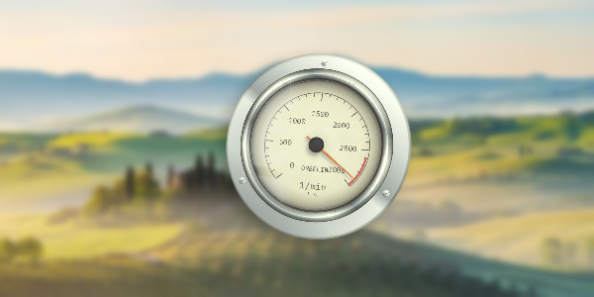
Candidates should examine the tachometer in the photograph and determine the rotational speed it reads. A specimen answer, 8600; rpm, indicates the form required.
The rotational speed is 2900; rpm
